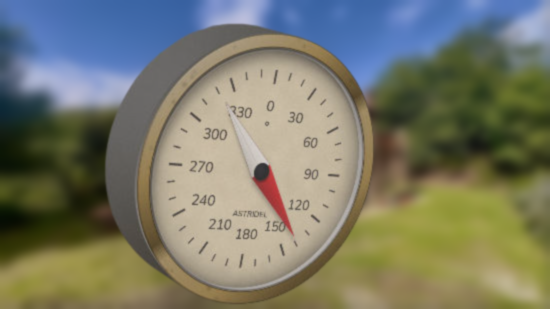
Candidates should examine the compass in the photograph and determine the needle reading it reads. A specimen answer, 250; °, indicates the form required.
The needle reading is 140; °
